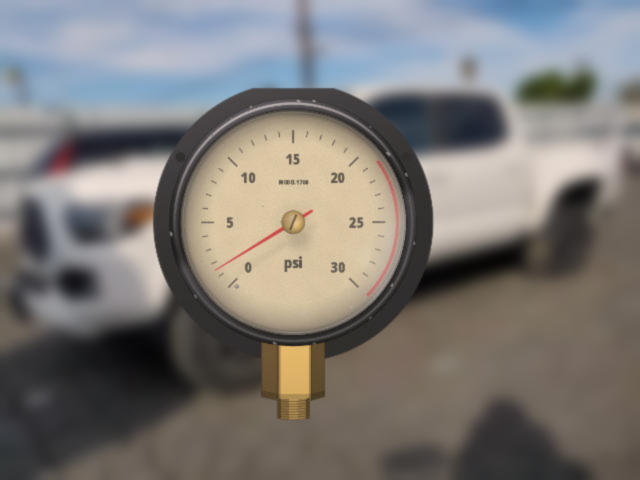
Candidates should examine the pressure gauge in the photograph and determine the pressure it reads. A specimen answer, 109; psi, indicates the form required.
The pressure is 1.5; psi
